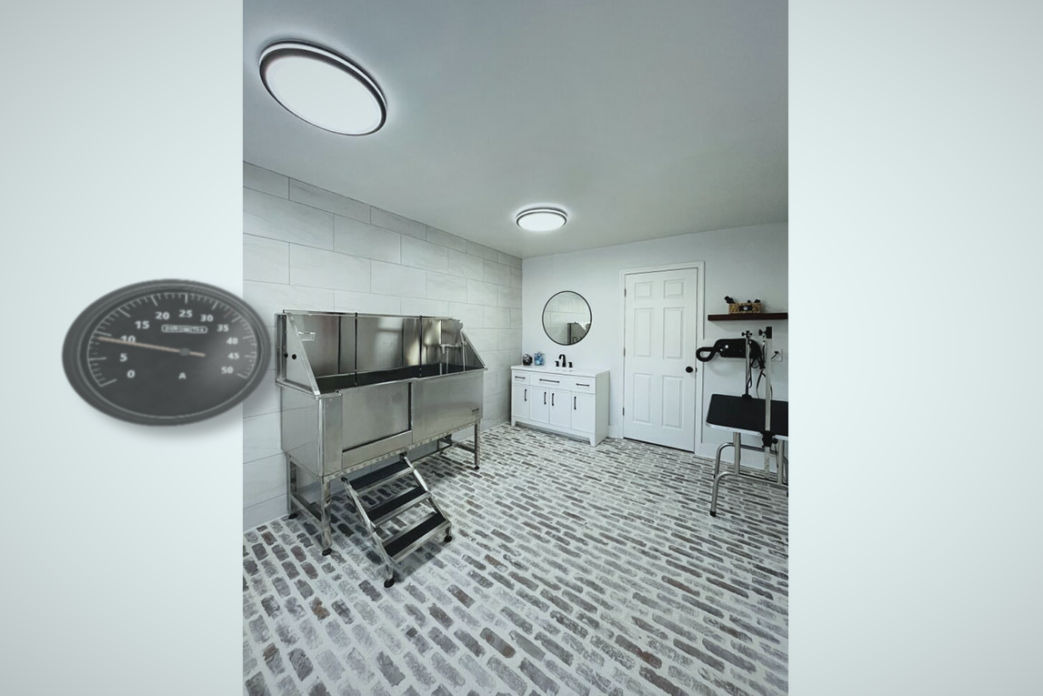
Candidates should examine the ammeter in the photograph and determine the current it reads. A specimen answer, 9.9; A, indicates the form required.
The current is 9; A
